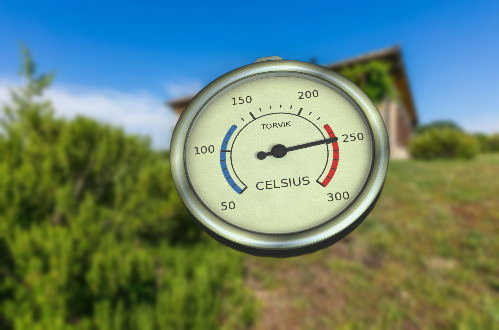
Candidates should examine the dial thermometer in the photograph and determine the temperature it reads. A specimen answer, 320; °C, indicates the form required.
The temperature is 250; °C
